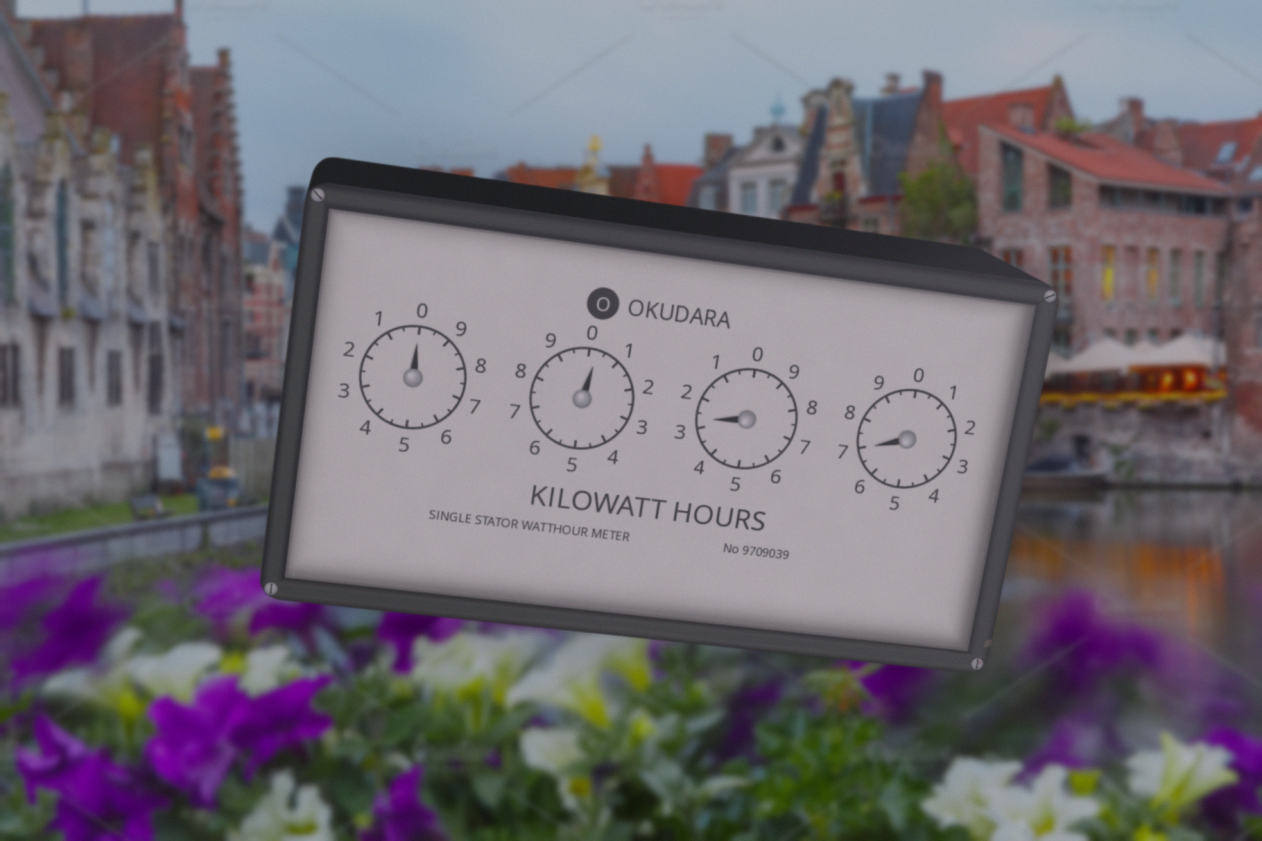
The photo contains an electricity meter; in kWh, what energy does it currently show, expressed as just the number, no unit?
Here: 27
